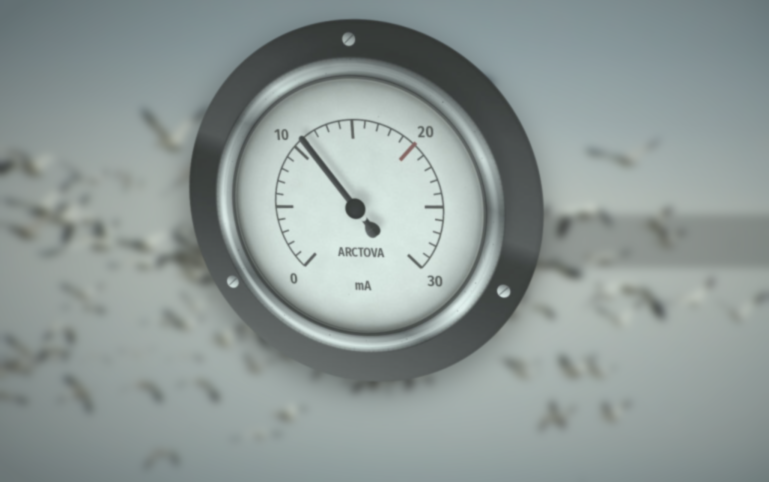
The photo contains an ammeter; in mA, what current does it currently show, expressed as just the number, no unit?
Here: 11
